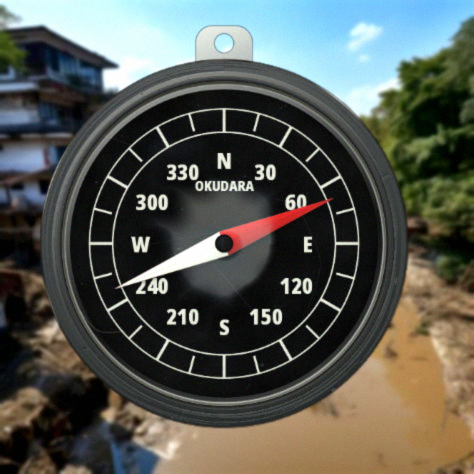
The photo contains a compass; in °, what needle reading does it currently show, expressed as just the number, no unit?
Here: 67.5
